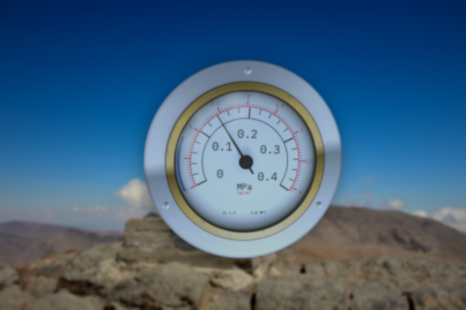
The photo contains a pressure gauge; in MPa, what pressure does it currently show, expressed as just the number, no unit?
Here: 0.14
